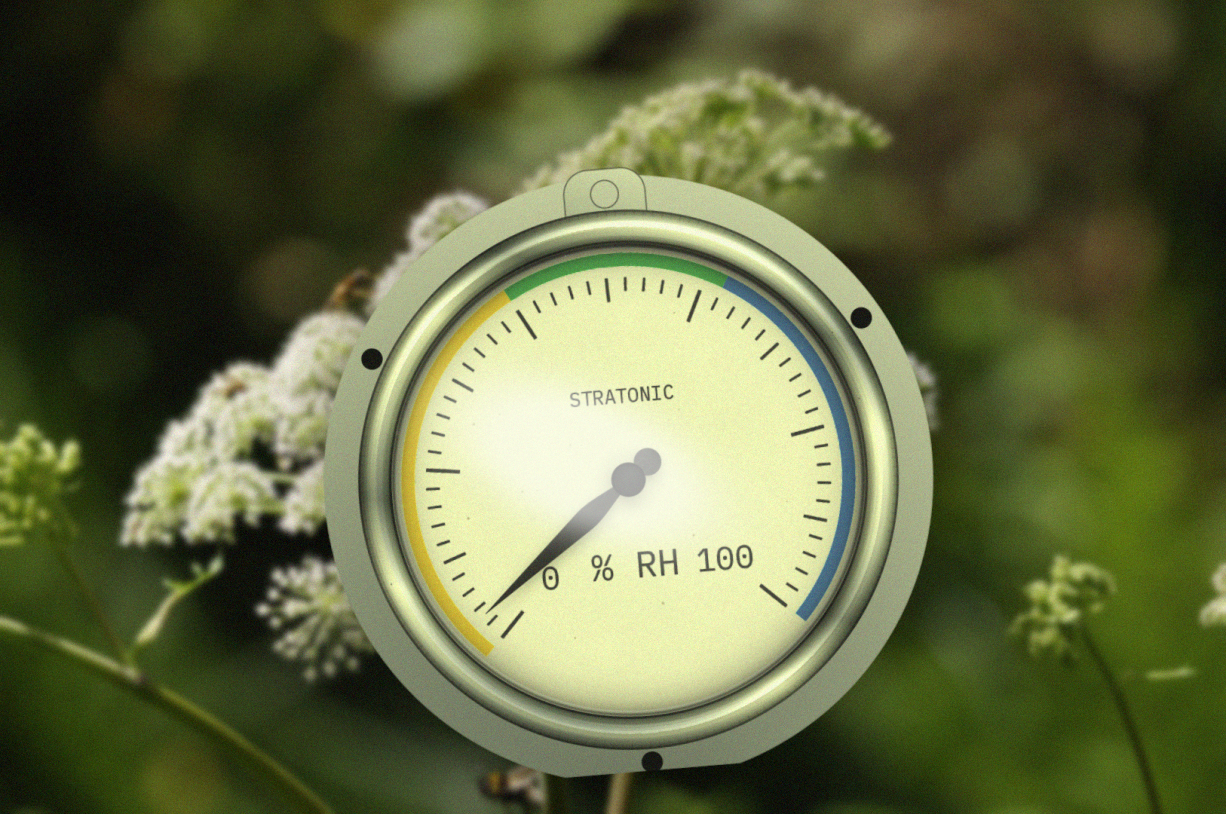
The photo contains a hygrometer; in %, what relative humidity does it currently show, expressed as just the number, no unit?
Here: 3
